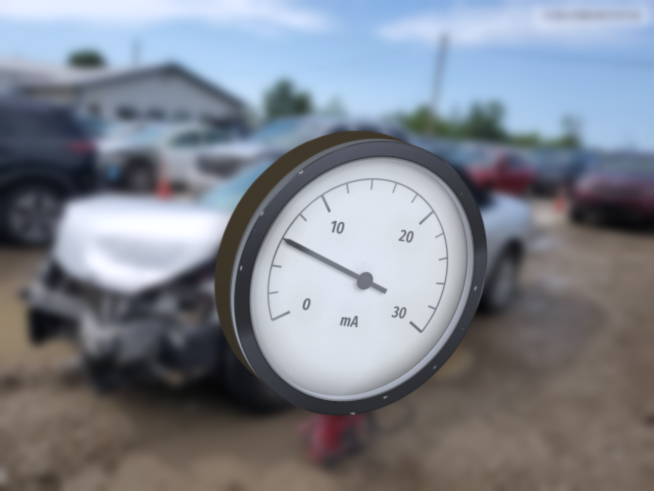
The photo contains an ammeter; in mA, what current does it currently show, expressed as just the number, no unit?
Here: 6
